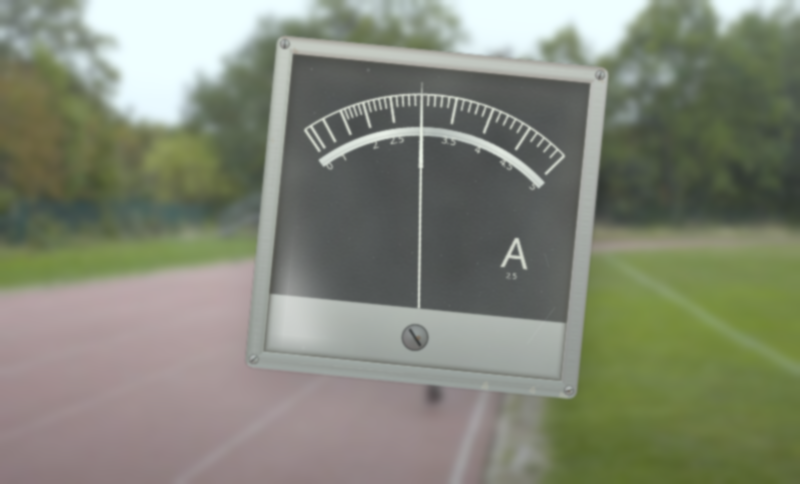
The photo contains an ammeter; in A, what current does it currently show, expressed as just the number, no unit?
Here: 3
